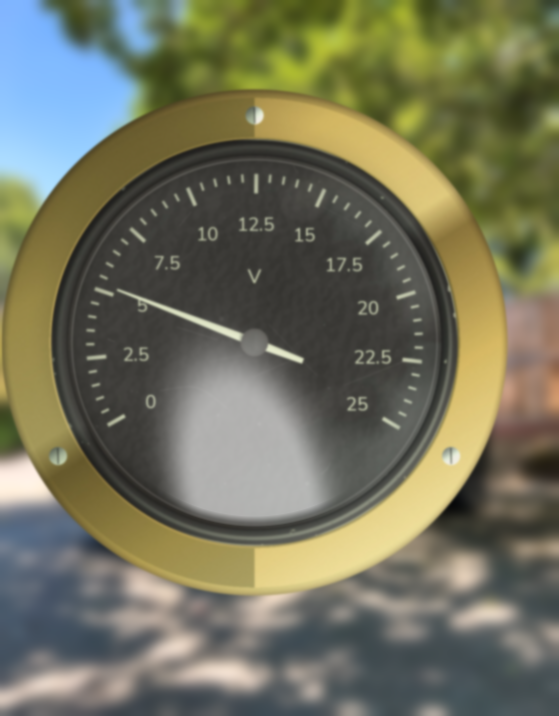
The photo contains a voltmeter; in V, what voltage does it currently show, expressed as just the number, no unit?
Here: 5.25
